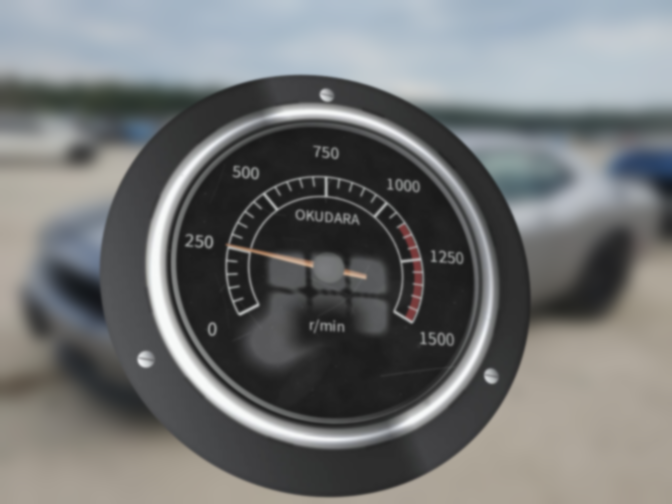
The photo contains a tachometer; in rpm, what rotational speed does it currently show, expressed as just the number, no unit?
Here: 250
